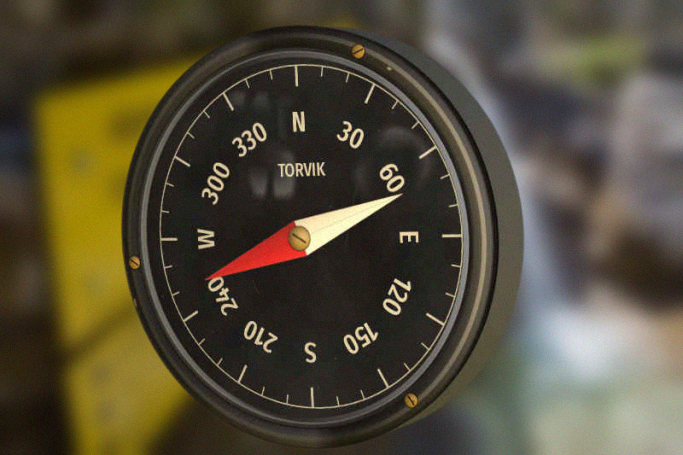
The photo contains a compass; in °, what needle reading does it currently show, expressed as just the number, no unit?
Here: 250
